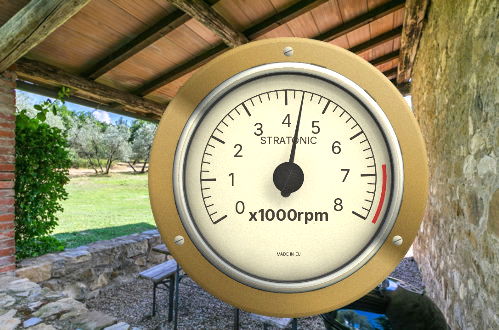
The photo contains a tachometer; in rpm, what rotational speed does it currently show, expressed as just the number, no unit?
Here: 4400
